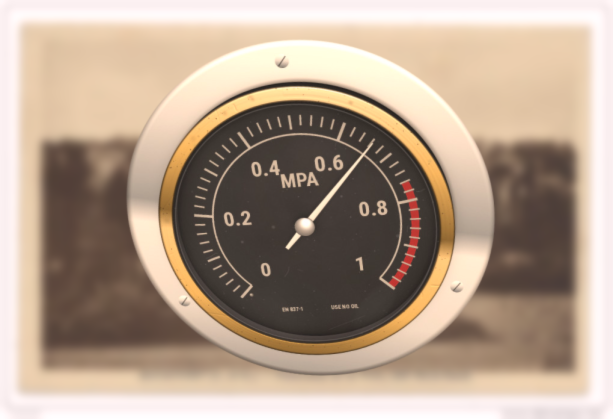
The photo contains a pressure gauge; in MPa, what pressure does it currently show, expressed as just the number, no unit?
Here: 0.66
